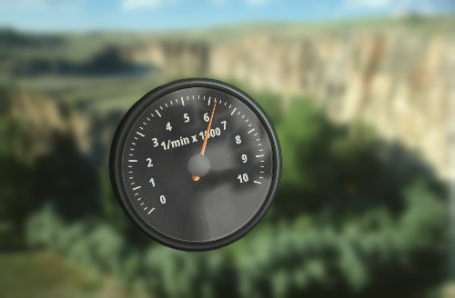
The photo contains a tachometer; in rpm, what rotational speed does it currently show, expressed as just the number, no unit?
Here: 6200
